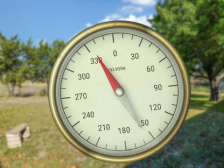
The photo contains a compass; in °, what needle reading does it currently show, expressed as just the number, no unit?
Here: 335
